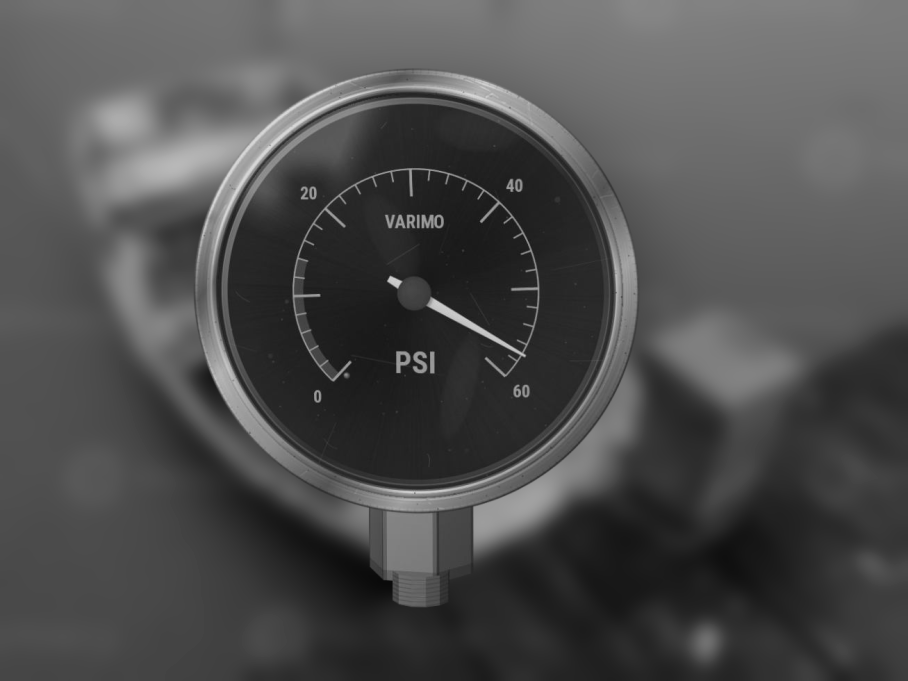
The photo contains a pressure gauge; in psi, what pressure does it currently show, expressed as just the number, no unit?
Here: 57
